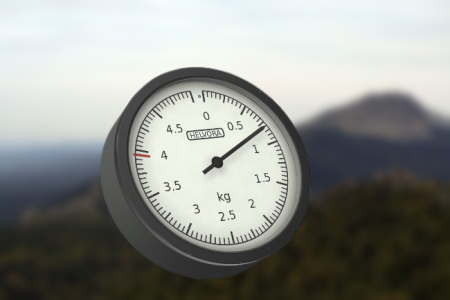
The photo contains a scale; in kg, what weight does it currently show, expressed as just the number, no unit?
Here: 0.8
